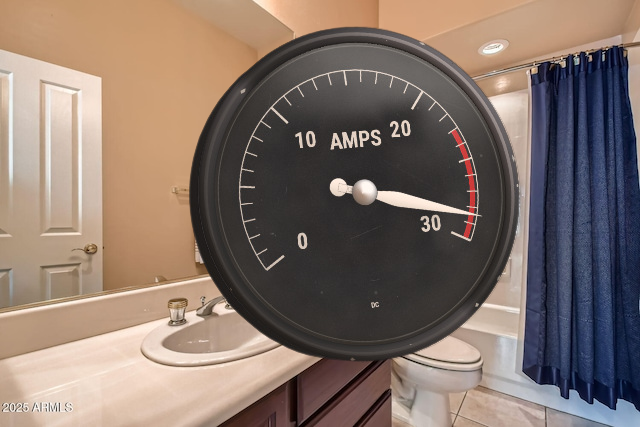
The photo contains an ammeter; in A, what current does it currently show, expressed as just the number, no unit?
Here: 28.5
